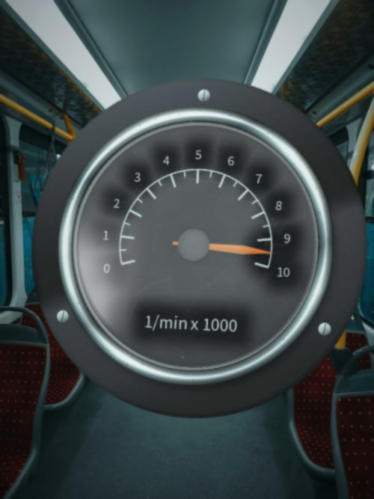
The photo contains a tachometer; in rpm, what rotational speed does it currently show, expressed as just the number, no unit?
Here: 9500
